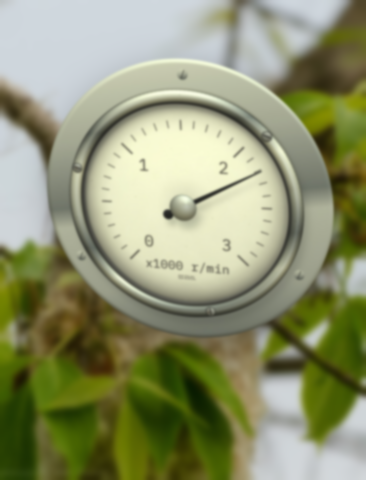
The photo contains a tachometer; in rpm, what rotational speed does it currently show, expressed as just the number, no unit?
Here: 2200
